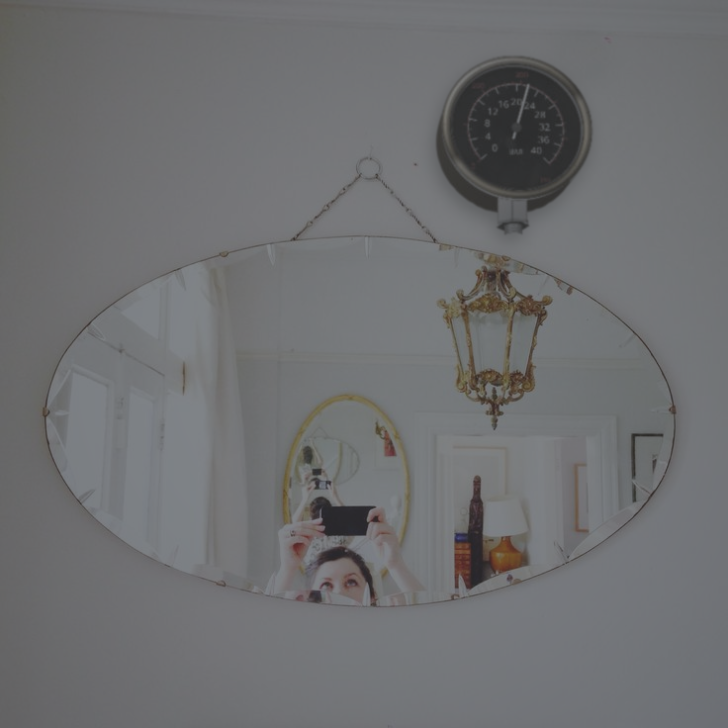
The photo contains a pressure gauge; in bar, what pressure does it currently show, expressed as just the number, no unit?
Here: 22
